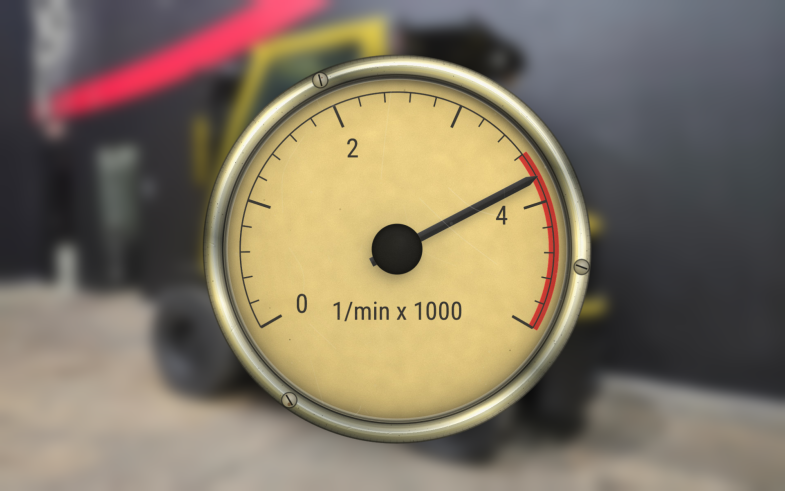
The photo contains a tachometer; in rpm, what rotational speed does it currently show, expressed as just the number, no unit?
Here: 3800
